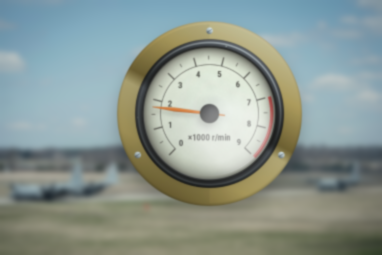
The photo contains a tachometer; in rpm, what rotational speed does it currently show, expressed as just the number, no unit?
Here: 1750
